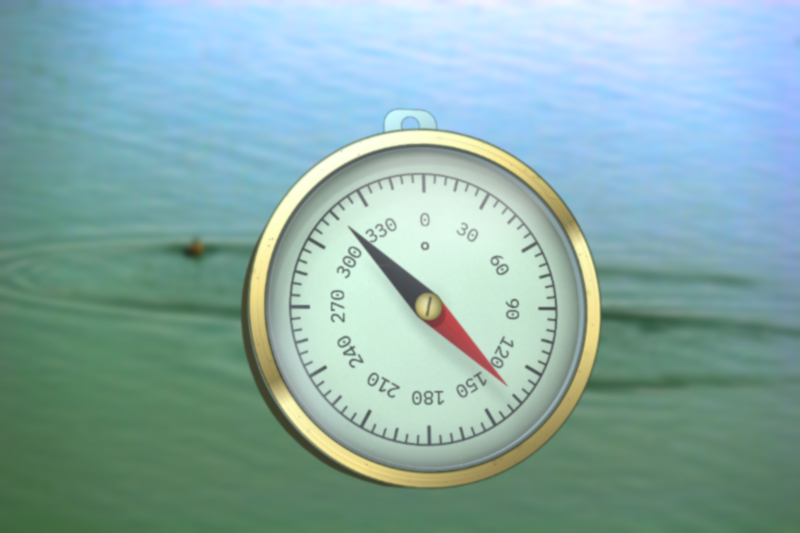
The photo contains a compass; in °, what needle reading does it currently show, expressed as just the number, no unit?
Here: 135
